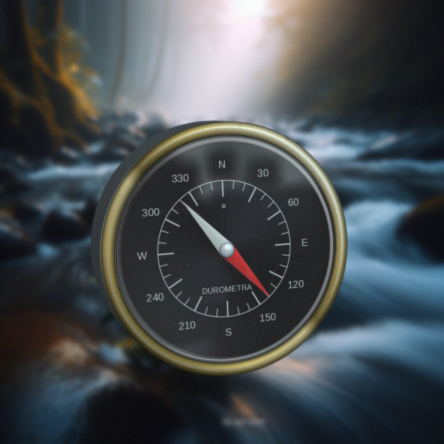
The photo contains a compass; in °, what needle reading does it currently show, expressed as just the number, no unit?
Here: 140
